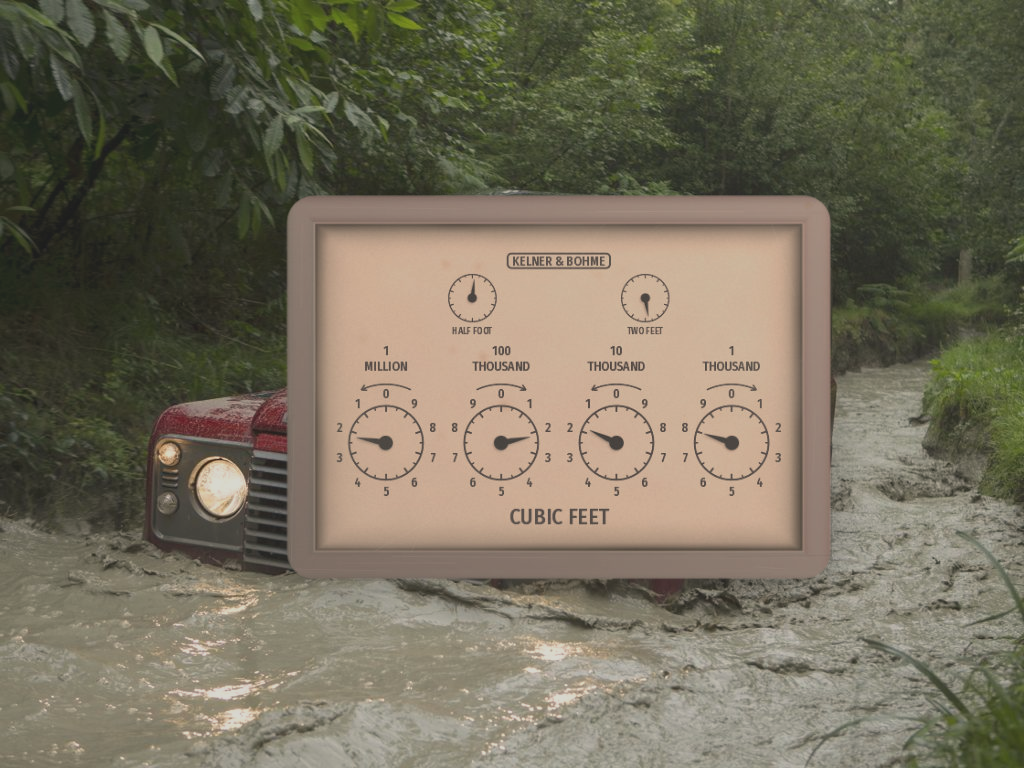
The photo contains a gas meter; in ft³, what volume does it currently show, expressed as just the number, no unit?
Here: 221800
